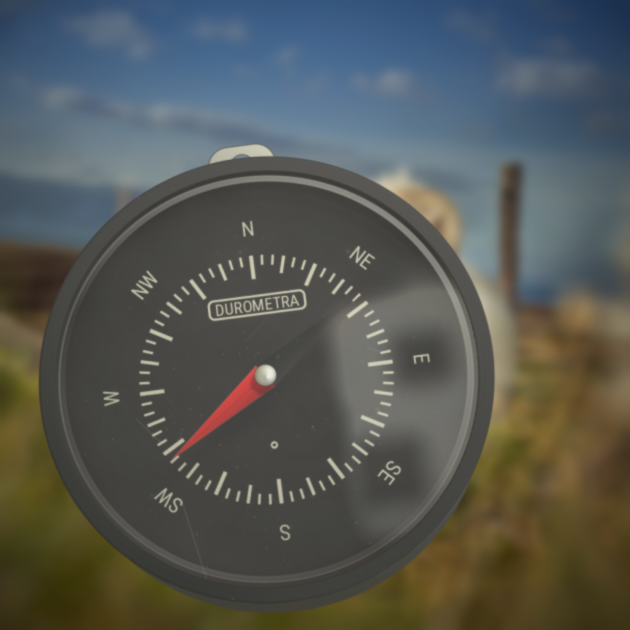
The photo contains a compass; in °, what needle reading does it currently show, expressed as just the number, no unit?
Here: 235
